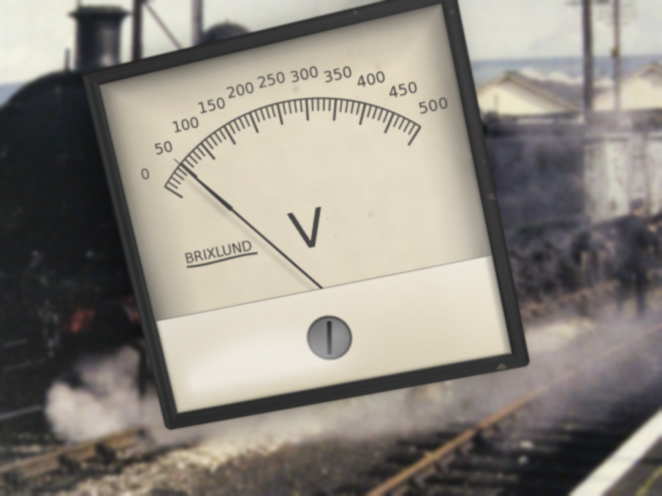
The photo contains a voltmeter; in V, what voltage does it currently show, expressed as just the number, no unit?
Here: 50
